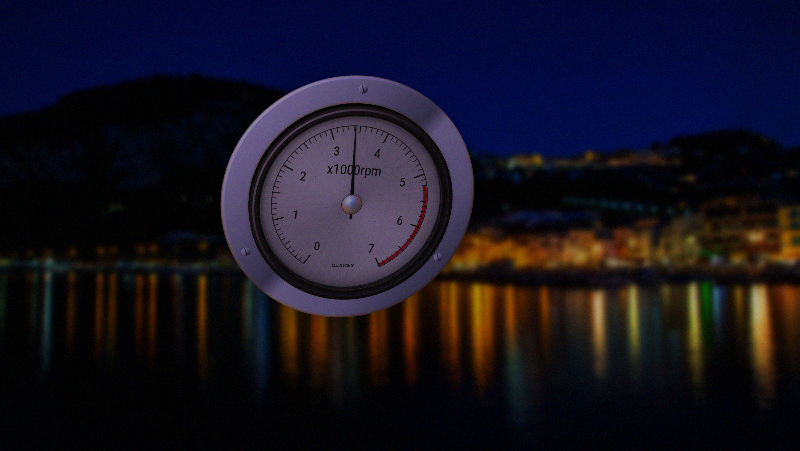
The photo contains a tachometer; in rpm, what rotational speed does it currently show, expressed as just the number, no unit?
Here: 3400
